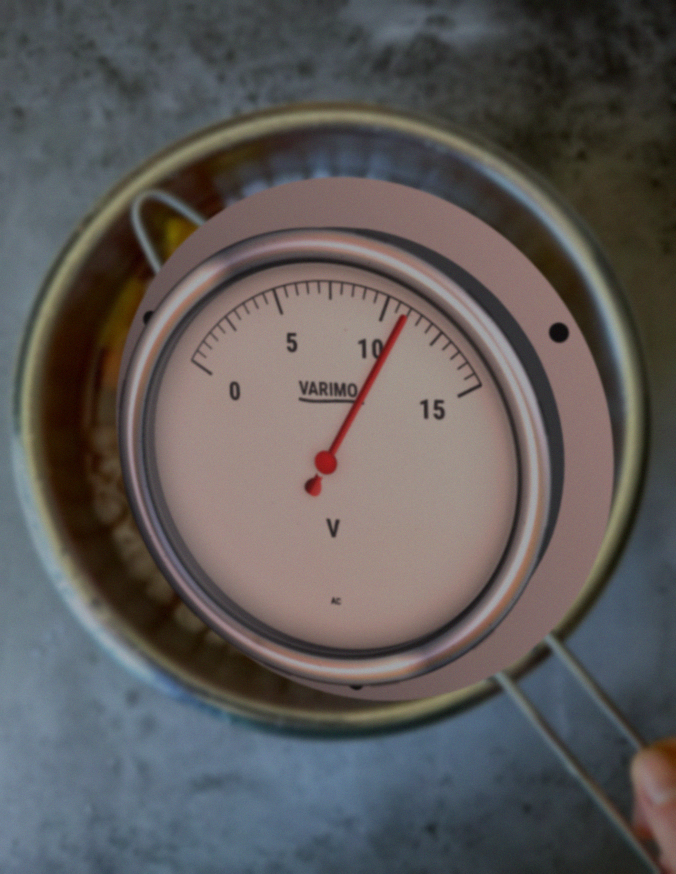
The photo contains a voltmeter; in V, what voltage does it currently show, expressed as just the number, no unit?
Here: 11
